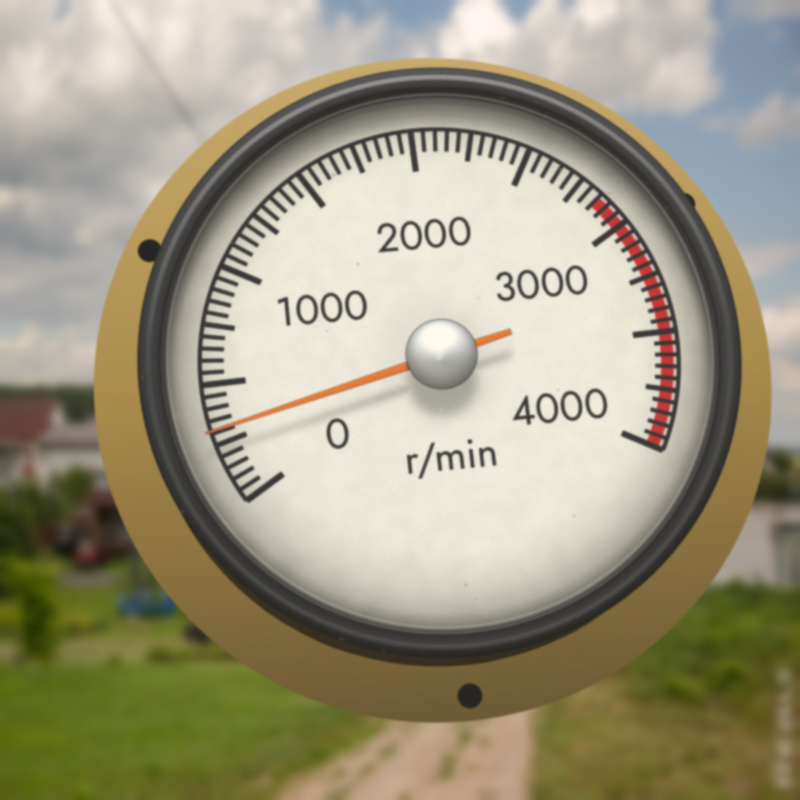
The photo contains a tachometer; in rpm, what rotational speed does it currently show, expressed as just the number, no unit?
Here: 300
